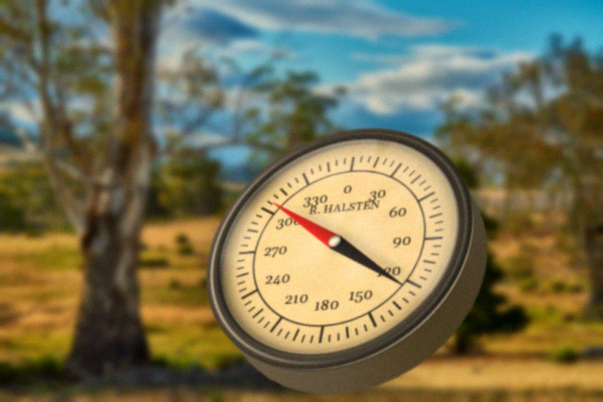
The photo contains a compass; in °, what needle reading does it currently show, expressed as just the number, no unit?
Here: 305
